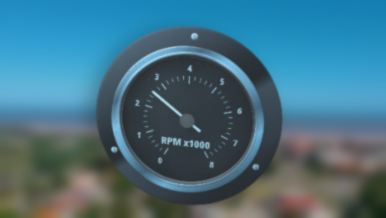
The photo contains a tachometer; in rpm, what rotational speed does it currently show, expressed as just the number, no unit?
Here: 2600
